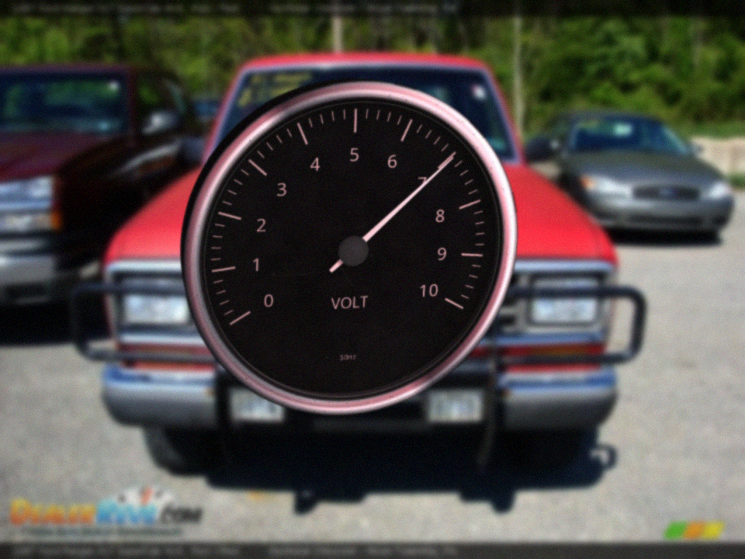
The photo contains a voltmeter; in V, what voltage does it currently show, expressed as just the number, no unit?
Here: 7
